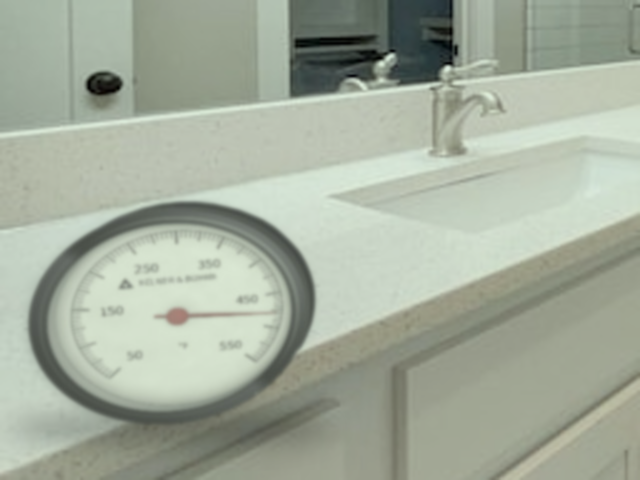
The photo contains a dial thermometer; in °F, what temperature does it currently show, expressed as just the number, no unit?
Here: 475
